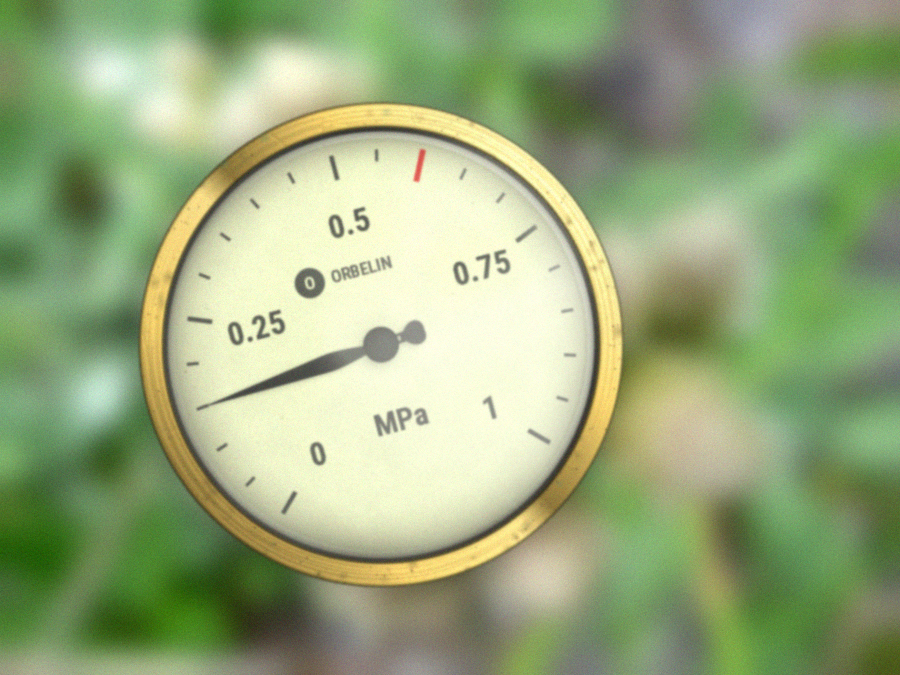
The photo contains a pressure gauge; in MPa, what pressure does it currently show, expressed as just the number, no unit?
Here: 0.15
